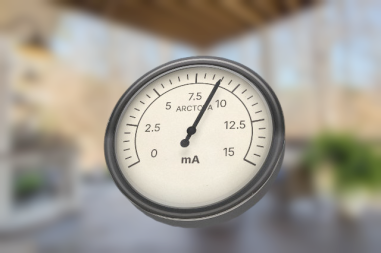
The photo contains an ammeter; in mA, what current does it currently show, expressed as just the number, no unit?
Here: 9
